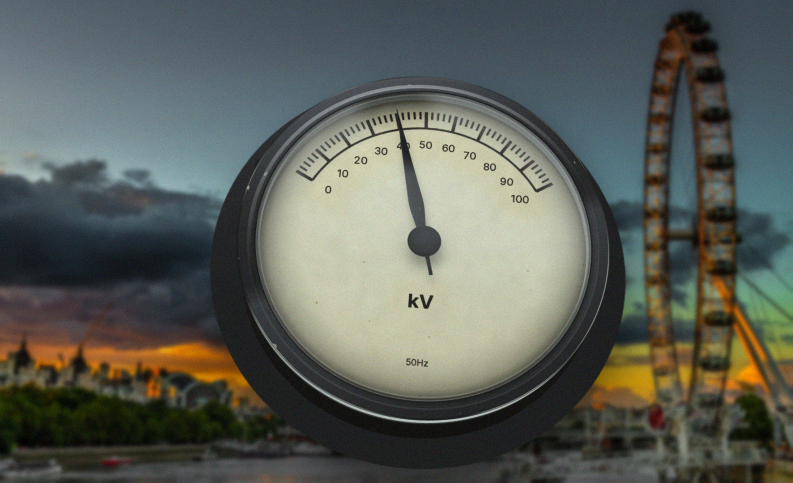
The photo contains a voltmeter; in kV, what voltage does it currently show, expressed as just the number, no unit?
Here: 40
